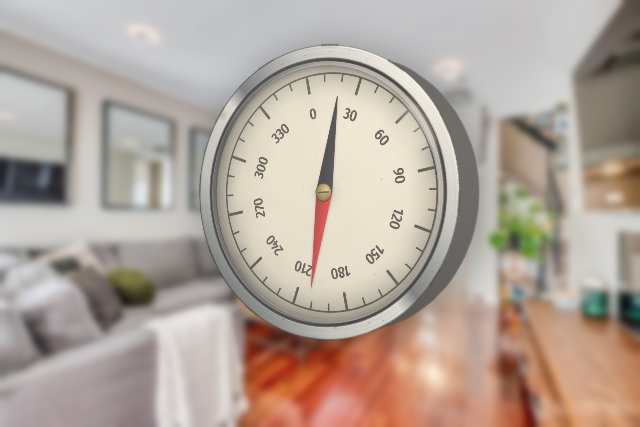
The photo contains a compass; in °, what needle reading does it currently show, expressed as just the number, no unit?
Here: 200
